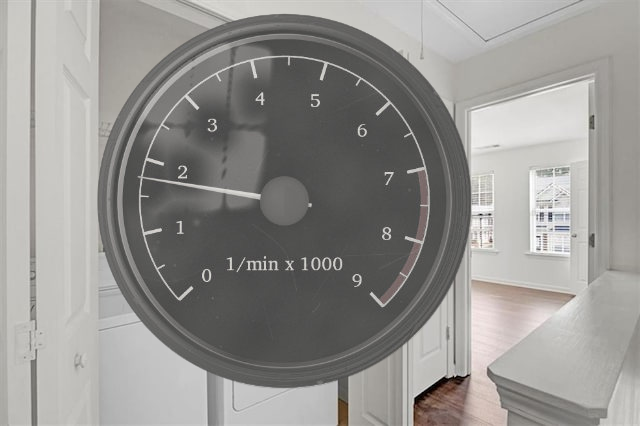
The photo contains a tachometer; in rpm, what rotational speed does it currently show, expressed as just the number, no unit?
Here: 1750
